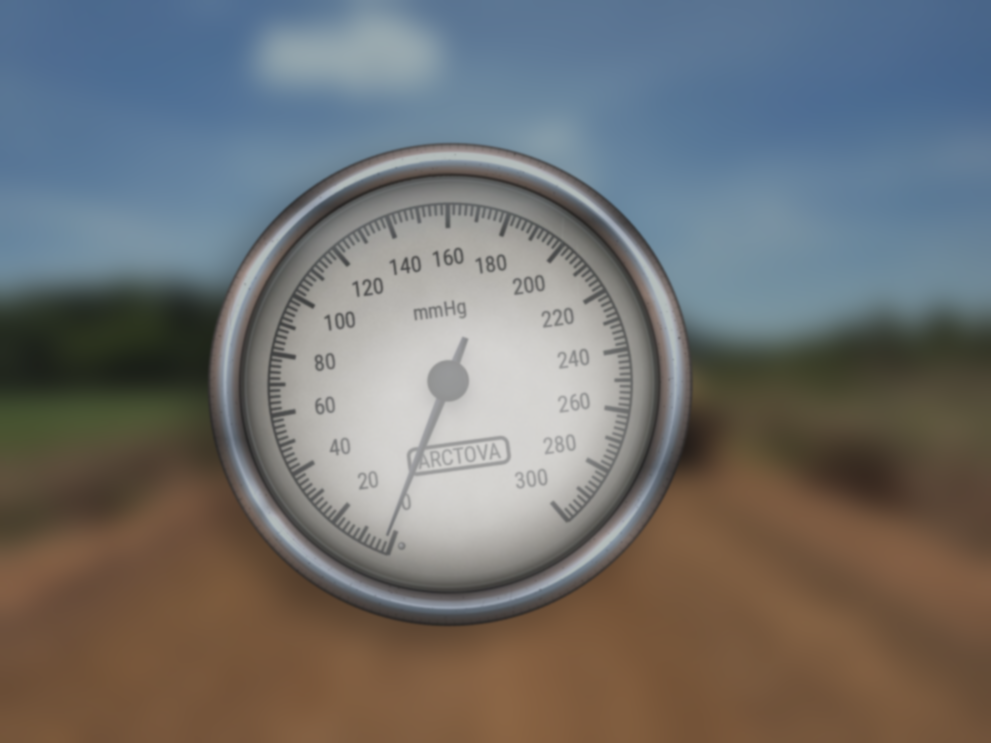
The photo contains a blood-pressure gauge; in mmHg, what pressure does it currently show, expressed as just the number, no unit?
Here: 2
